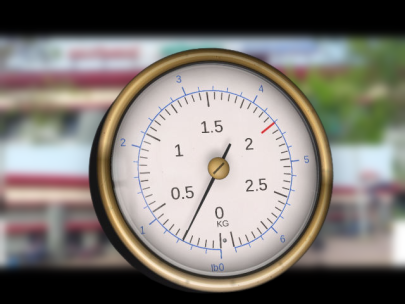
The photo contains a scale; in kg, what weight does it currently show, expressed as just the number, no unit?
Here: 0.25
